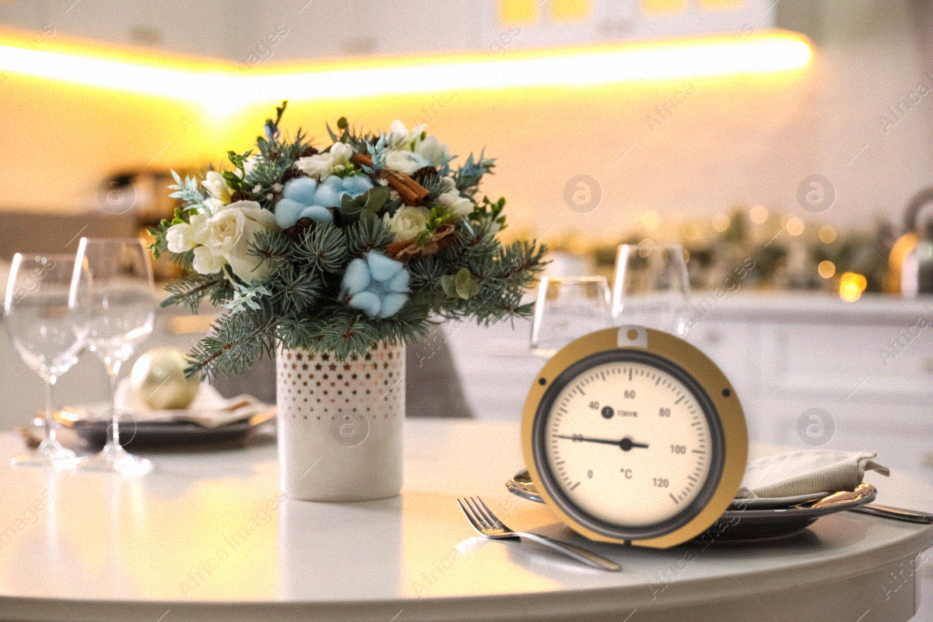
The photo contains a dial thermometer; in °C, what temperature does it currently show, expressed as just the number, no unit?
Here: 20
